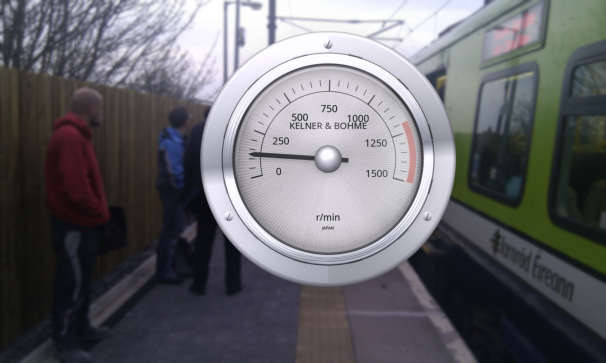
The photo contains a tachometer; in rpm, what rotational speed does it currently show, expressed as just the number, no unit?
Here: 125
